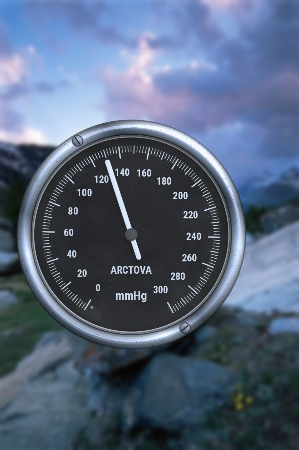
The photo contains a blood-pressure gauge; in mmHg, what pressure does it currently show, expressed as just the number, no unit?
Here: 130
